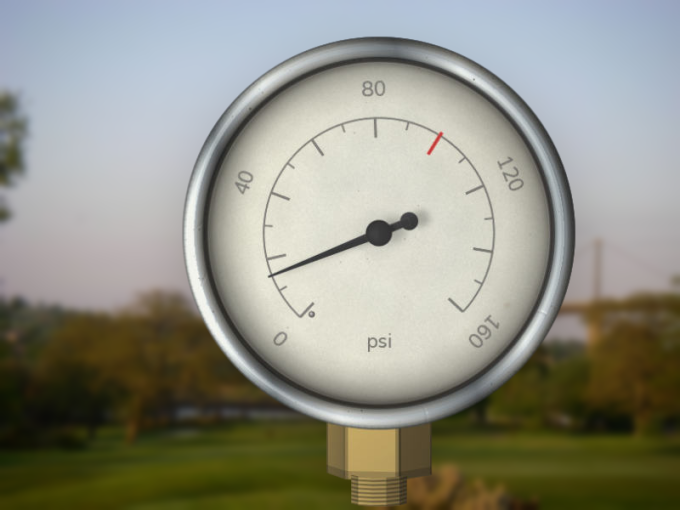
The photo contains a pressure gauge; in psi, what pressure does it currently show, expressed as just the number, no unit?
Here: 15
